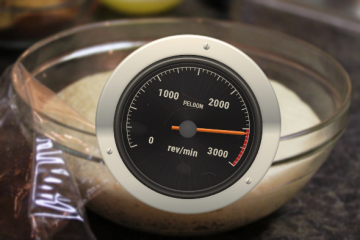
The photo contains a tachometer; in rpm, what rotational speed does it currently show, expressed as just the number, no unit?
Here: 2550
